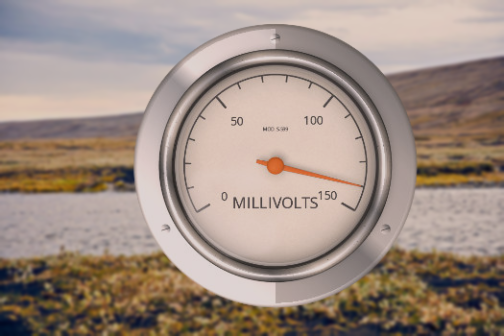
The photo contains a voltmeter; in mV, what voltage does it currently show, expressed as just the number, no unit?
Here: 140
